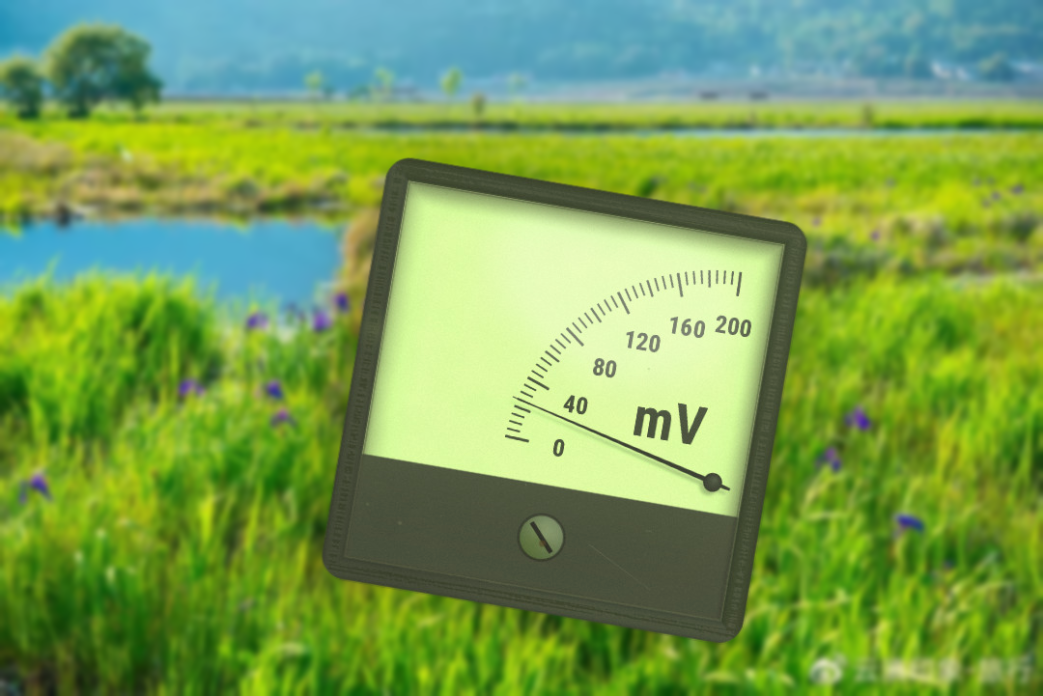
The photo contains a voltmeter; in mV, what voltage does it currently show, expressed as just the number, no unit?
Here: 25
